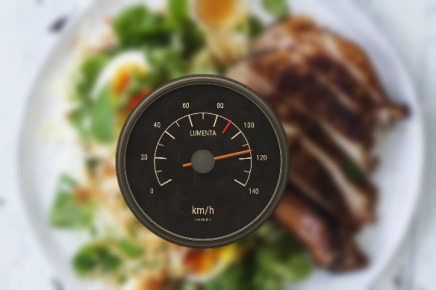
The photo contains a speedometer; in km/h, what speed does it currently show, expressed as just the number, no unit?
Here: 115
